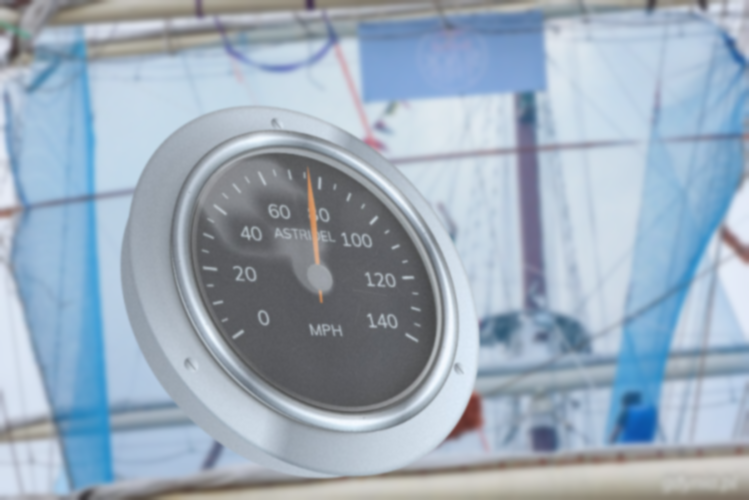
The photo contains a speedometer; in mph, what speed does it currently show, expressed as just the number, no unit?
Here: 75
